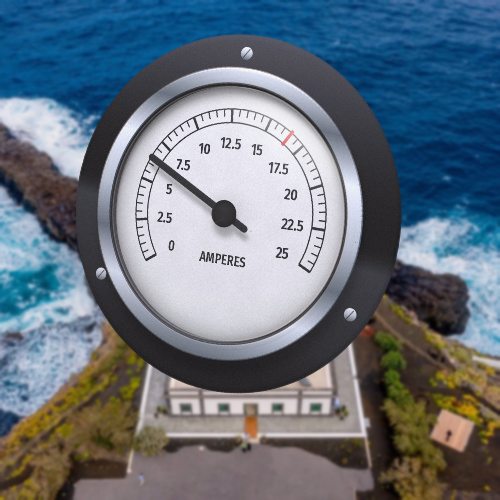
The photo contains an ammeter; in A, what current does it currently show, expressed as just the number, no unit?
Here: 6.5
